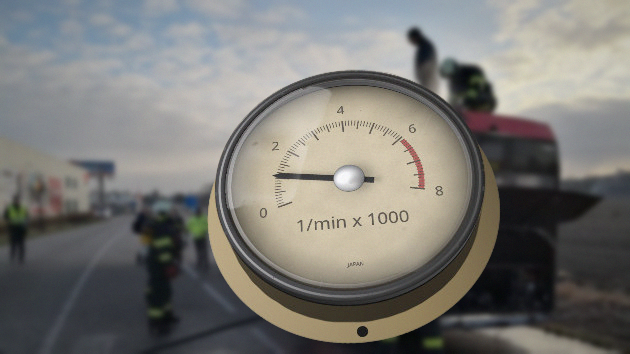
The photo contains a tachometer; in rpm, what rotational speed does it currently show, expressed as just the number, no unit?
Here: 1000
